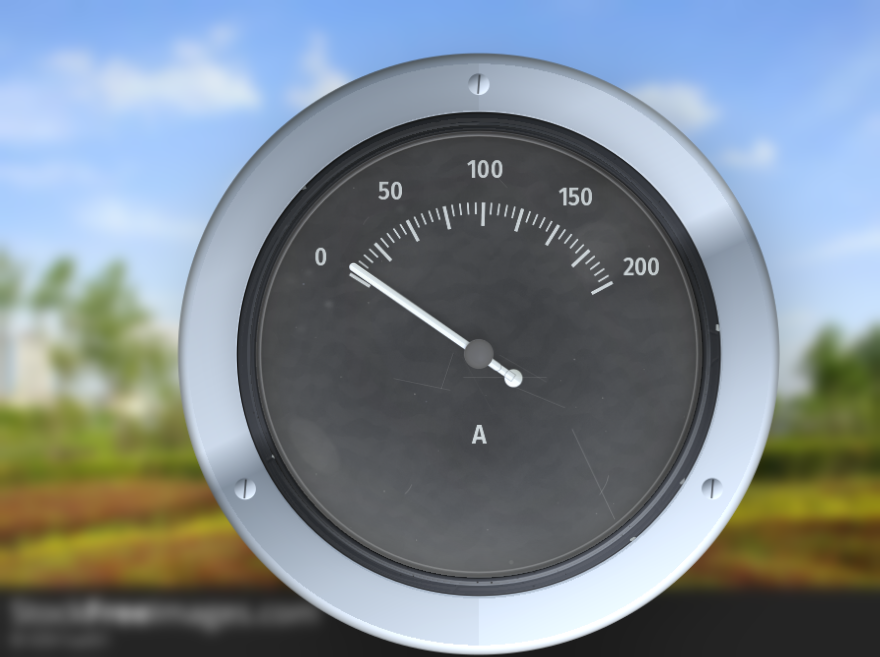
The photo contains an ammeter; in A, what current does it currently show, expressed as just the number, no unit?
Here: 5
